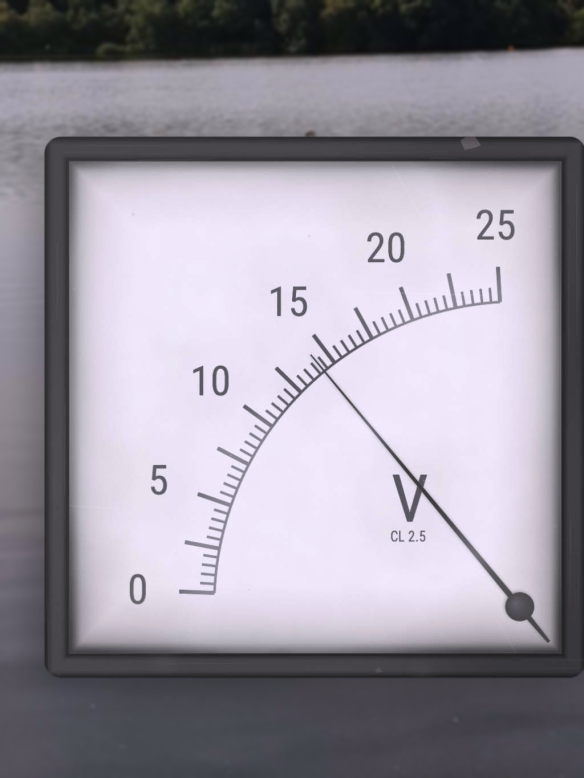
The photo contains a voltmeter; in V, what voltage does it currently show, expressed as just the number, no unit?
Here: 14.25
